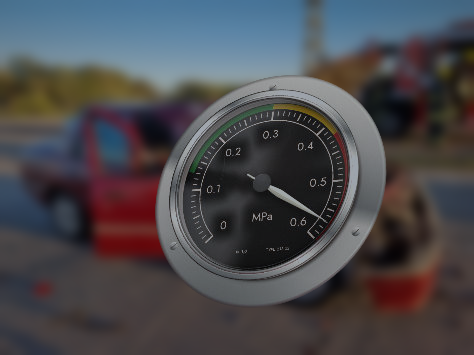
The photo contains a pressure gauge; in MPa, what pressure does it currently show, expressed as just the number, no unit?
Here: 0.57
